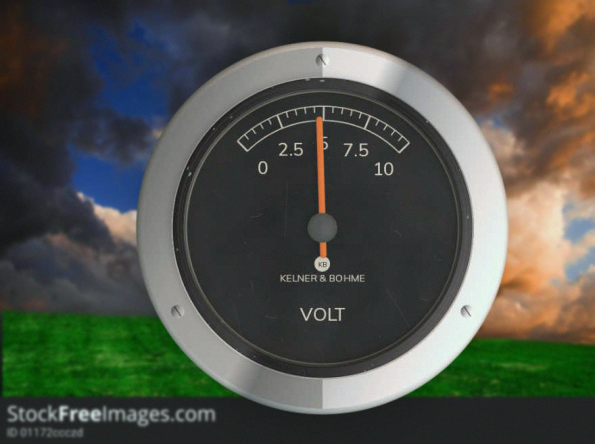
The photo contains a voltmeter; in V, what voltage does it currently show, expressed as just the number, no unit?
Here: 4.75
